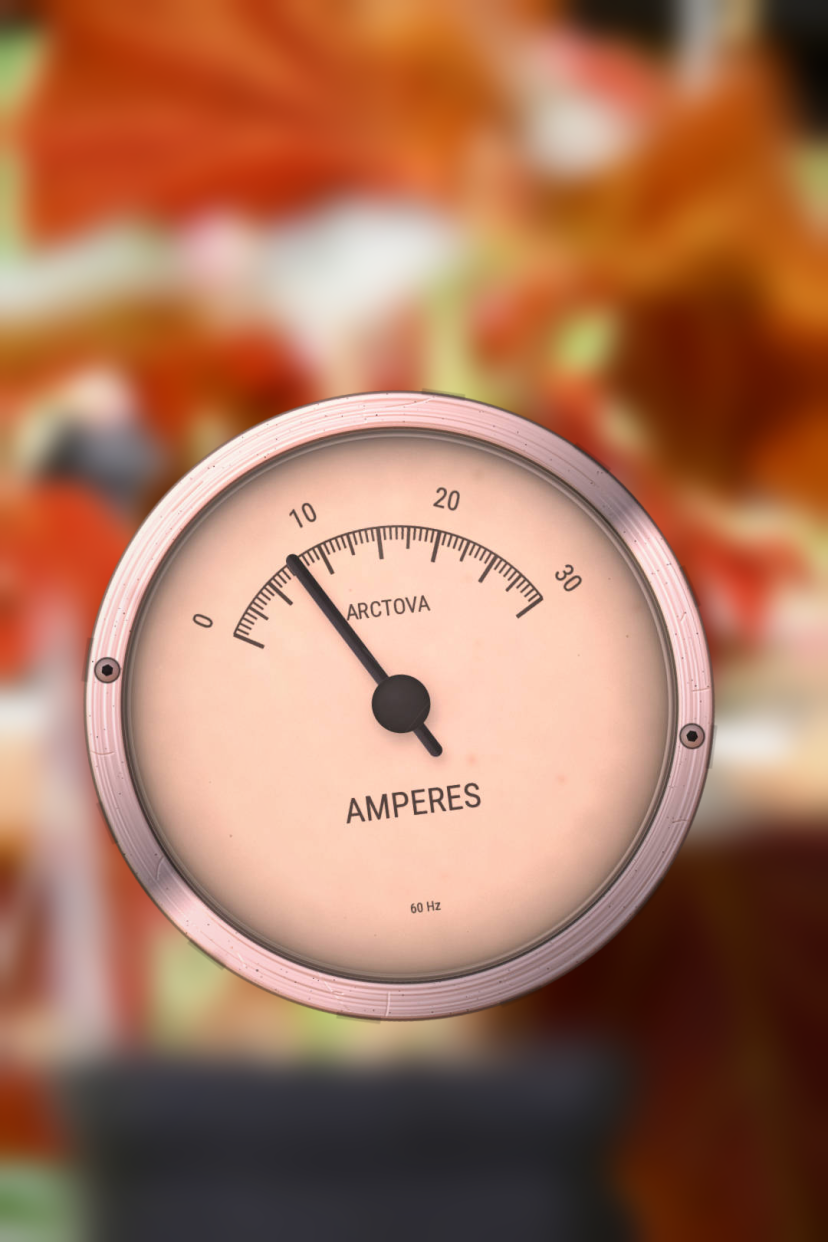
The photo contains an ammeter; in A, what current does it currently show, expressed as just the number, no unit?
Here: 7.5
